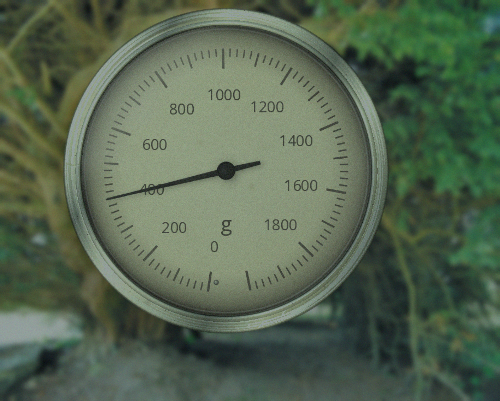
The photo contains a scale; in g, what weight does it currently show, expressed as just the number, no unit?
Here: 400
